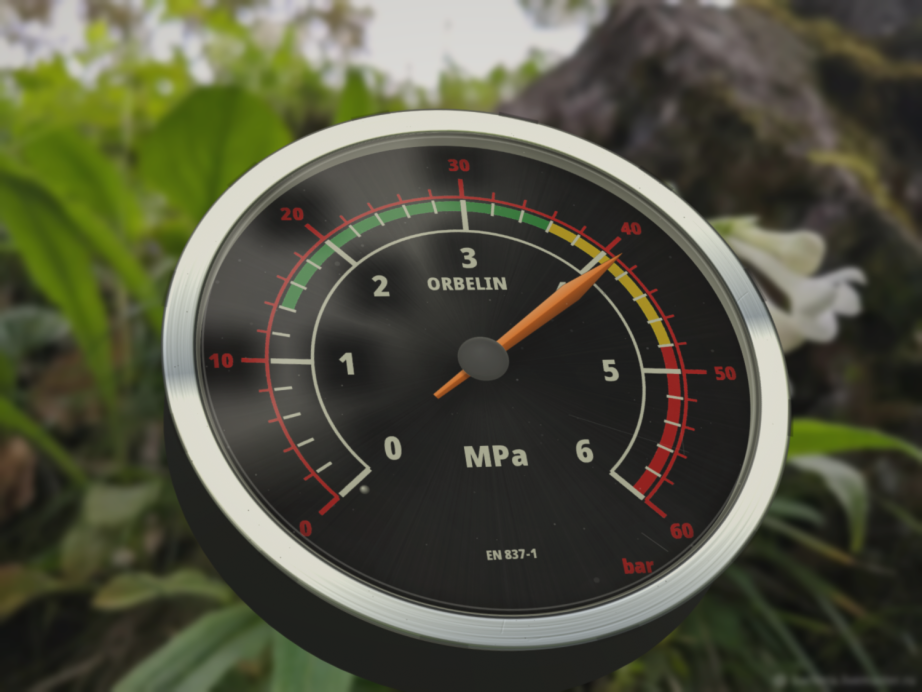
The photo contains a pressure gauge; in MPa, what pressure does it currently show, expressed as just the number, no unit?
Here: 4.1
